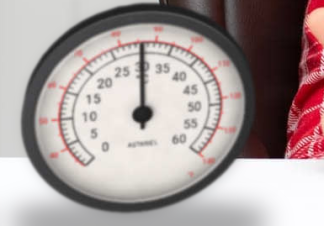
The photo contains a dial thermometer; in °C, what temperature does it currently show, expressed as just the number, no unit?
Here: 30
